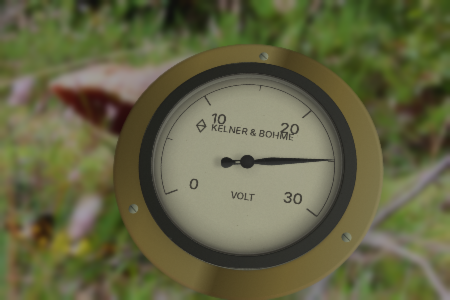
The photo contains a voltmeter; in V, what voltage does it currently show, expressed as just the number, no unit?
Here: 25
